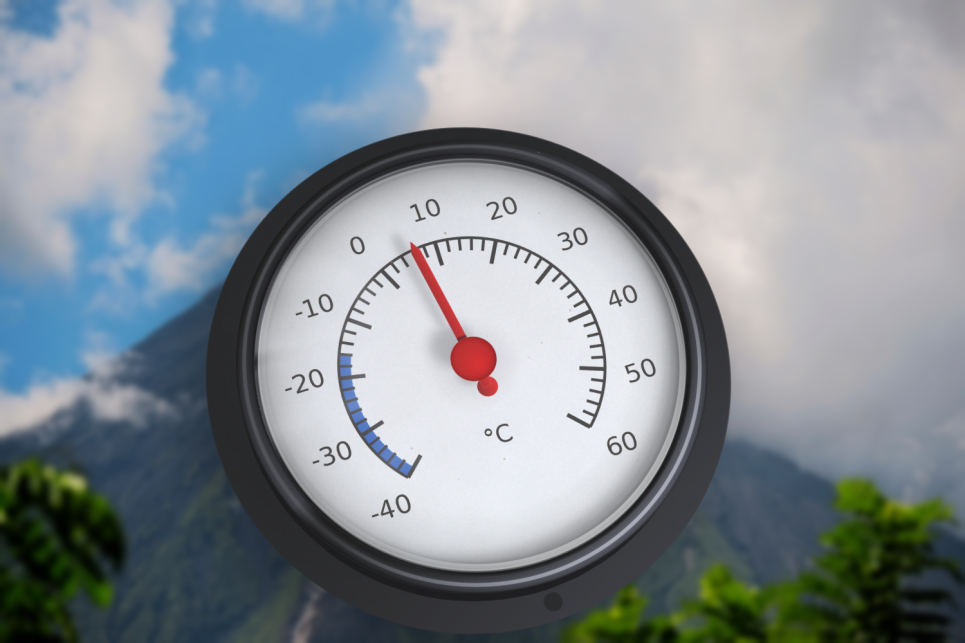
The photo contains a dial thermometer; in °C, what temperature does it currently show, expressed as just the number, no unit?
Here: 6
